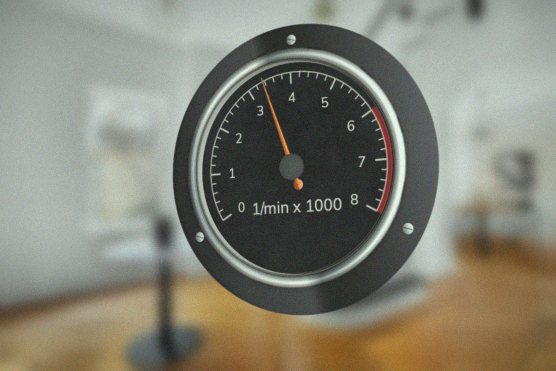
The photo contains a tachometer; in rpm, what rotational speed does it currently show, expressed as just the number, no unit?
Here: 3400
